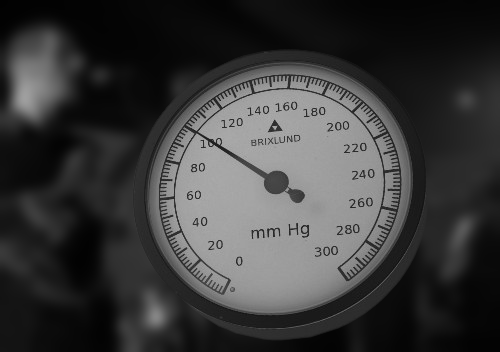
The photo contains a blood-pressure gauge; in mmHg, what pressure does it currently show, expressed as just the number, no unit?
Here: 100
